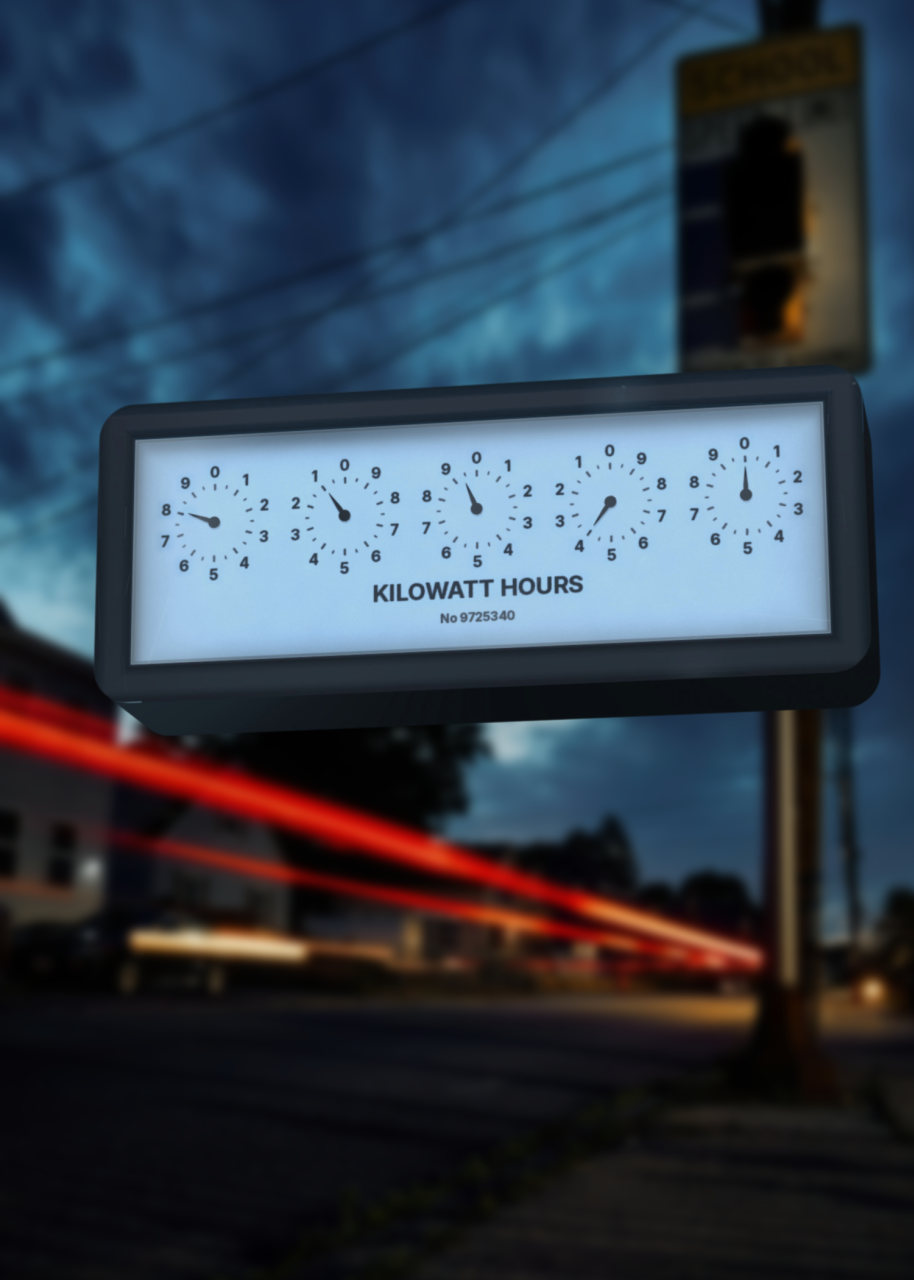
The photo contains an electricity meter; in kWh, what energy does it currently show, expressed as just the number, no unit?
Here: 80940
